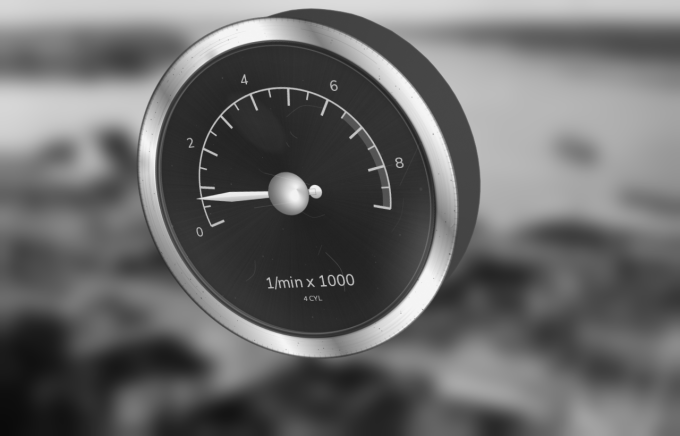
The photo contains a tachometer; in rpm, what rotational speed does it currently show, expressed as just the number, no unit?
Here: 750
